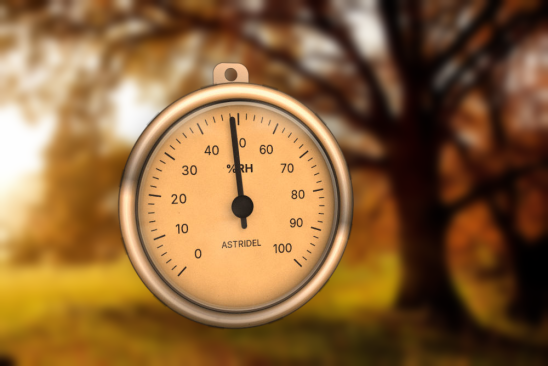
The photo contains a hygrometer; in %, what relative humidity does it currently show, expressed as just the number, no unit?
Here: 48
